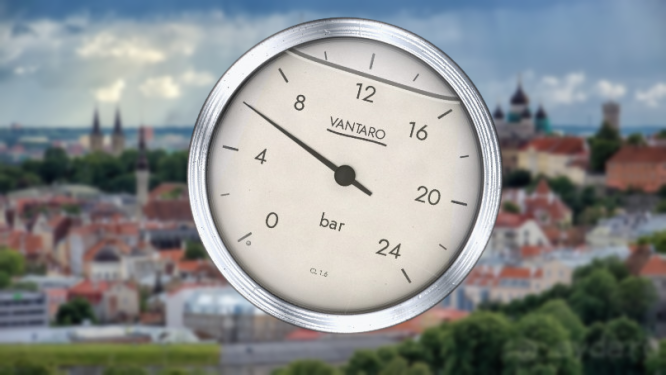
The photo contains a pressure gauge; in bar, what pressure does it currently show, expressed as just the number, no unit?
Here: 6
